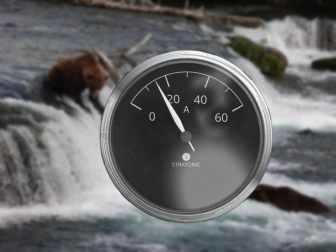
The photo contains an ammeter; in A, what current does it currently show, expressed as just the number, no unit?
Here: 15
